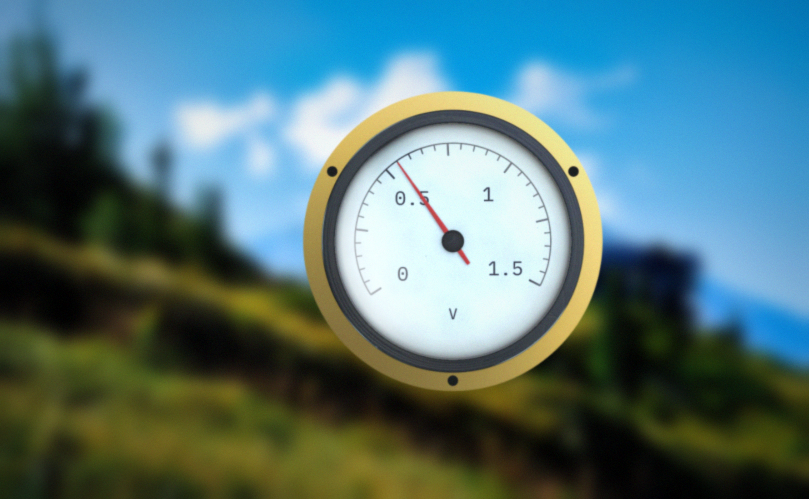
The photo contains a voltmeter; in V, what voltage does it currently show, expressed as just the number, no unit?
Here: 0.55
